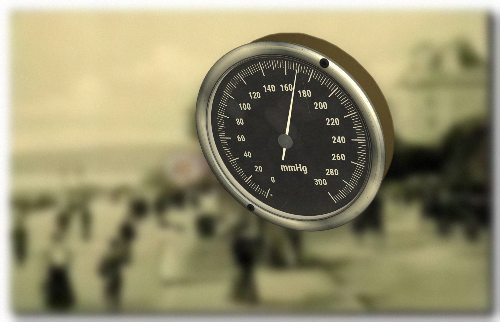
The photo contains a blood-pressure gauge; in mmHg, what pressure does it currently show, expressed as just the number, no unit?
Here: 170
